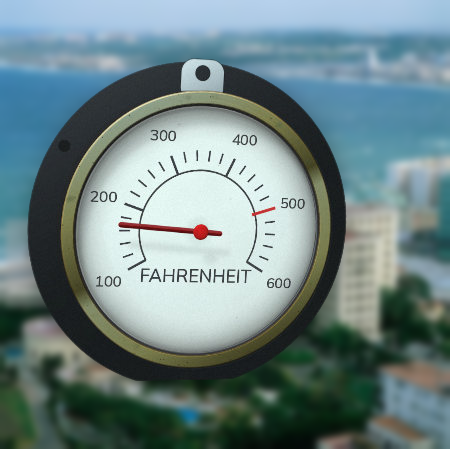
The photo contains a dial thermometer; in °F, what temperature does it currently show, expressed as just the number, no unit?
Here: 170
